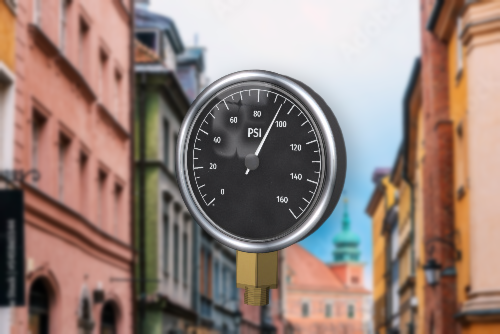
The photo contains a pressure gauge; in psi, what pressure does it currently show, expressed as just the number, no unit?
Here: 95
